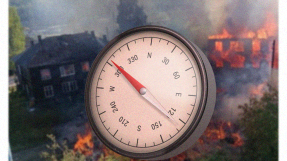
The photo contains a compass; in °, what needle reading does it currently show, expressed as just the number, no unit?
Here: 305
